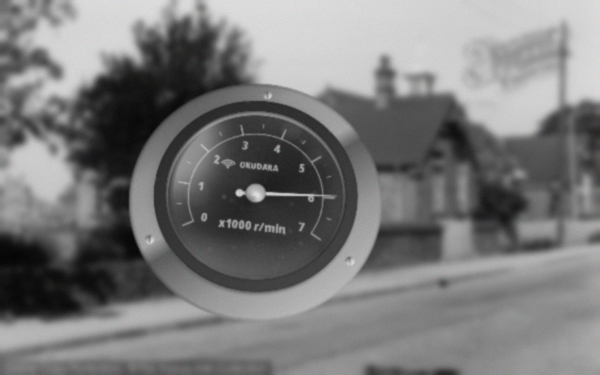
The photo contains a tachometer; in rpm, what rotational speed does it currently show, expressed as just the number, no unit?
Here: 6000
